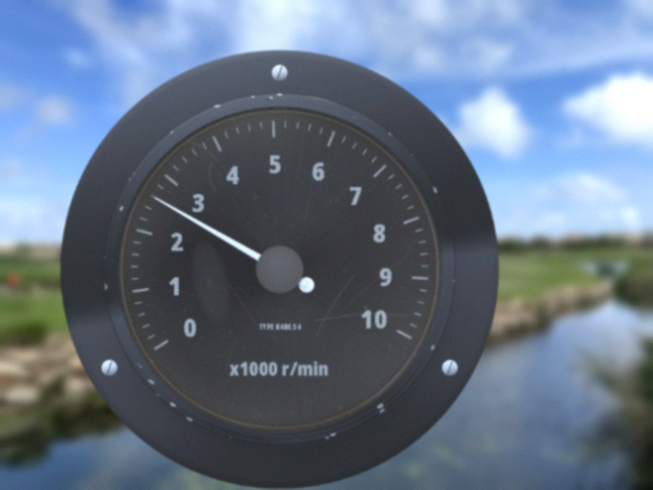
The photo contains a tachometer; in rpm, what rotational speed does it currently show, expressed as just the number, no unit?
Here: 2600
